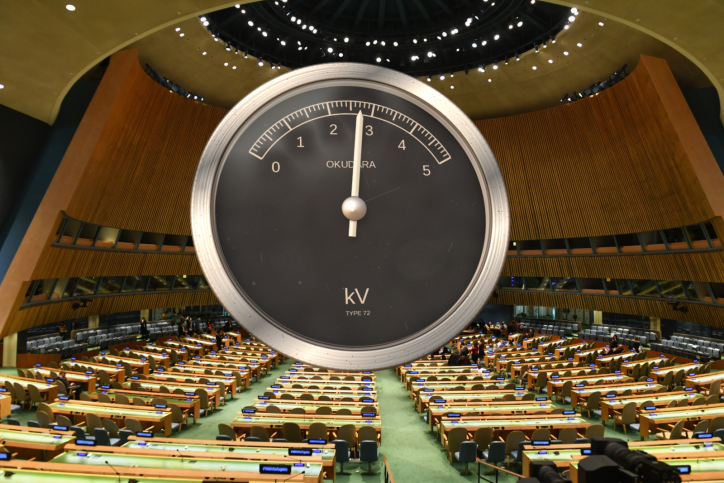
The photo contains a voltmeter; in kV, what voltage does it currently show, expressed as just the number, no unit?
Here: 2.7
